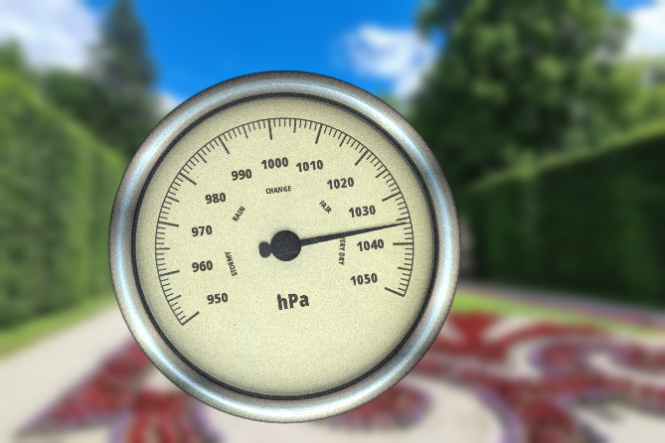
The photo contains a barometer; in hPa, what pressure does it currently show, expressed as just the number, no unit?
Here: 1036
